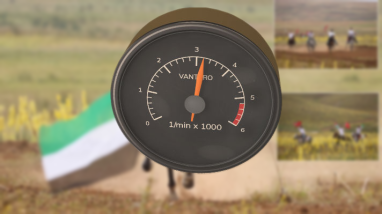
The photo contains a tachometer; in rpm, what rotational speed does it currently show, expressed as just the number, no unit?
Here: 3200
